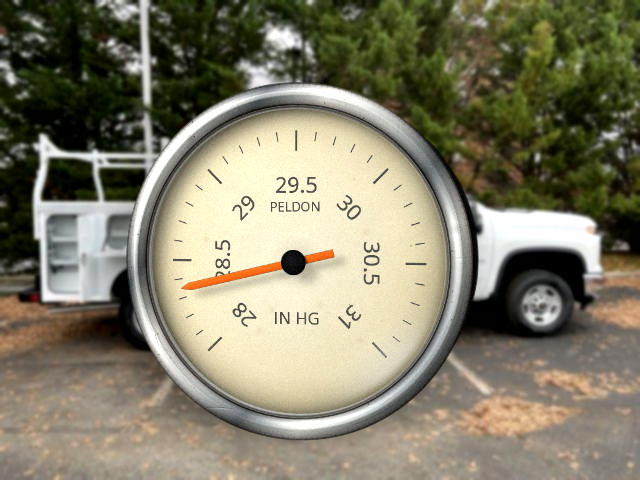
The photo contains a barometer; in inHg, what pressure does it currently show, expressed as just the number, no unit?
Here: 28.35
